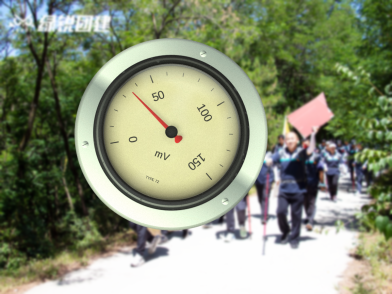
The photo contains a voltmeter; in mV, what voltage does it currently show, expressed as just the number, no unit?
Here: 35
